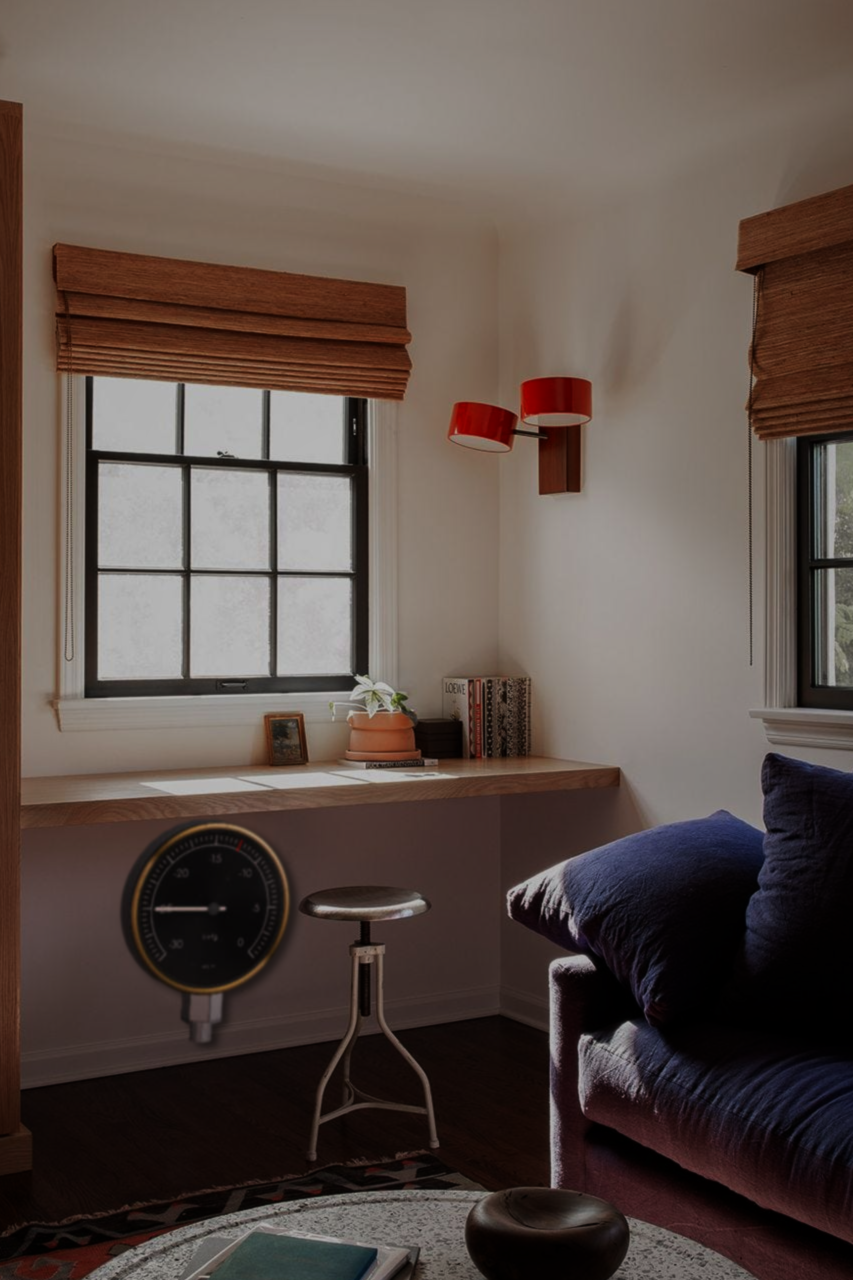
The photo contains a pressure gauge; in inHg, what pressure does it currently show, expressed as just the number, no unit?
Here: -25
